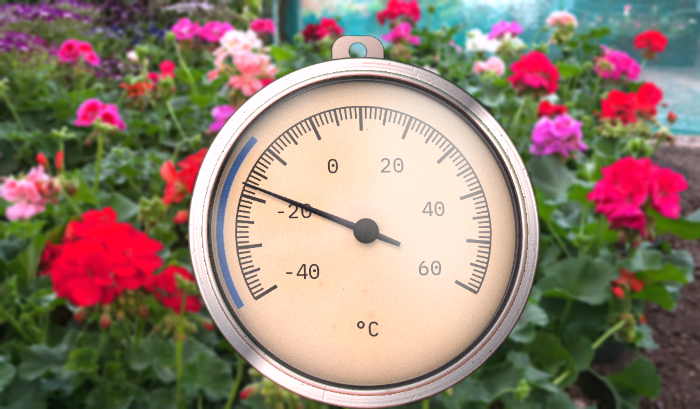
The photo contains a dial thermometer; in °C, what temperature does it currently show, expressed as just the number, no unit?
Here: -18
